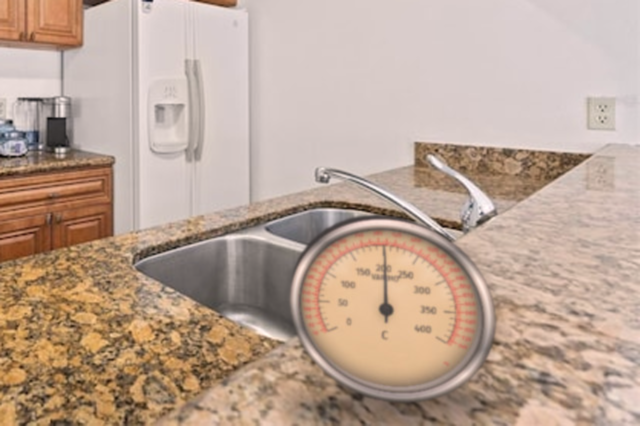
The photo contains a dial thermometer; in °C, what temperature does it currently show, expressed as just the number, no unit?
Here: 200
